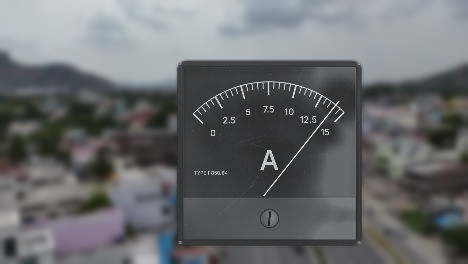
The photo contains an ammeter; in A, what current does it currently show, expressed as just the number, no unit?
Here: 14
